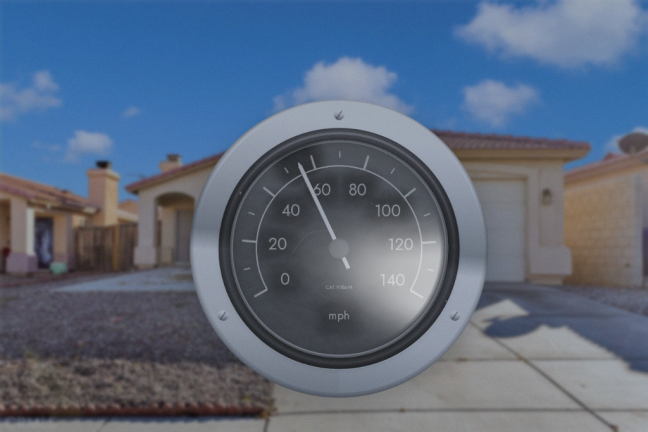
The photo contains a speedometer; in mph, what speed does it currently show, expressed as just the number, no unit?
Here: 55
